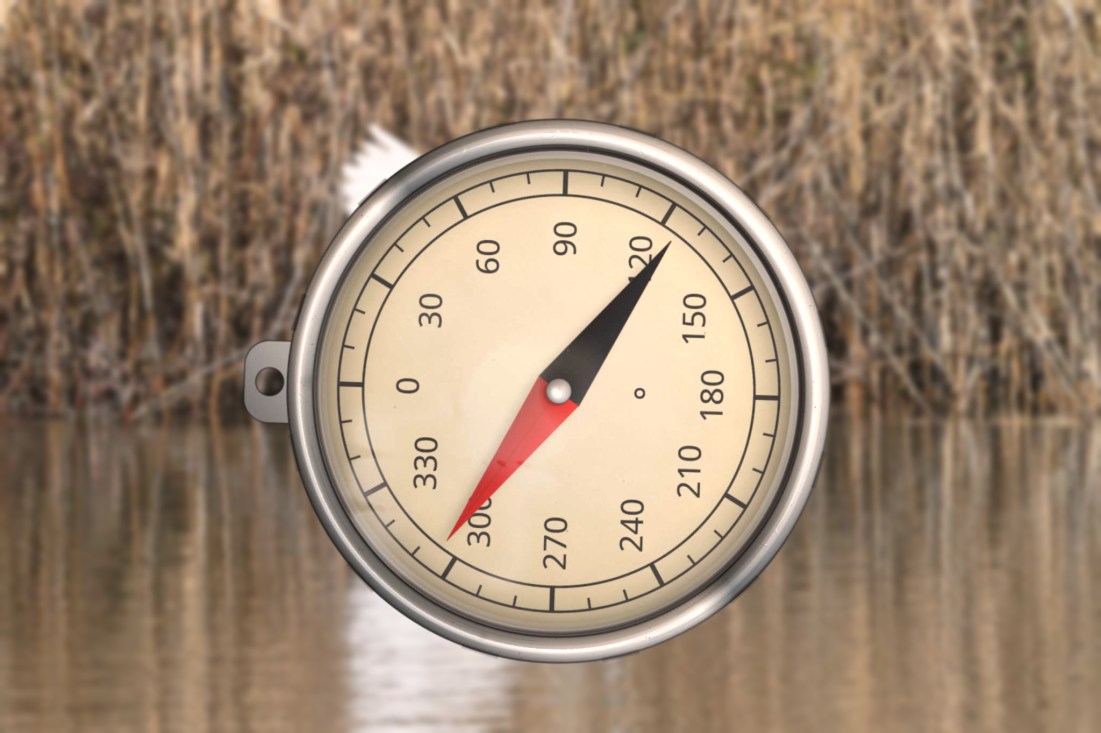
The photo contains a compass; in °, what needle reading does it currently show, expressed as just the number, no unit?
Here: 305
